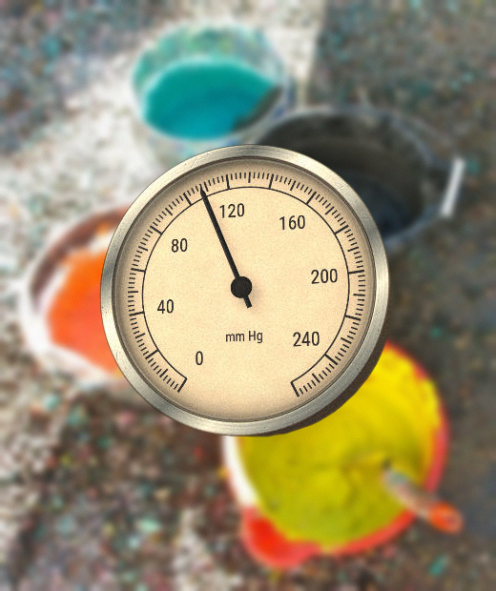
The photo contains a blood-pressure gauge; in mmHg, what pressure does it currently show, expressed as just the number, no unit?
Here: 108
